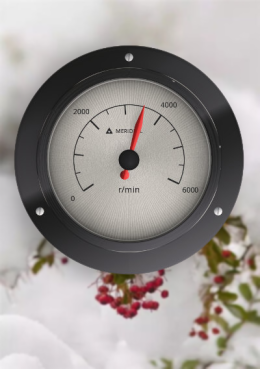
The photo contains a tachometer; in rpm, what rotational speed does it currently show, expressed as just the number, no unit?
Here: 3500
